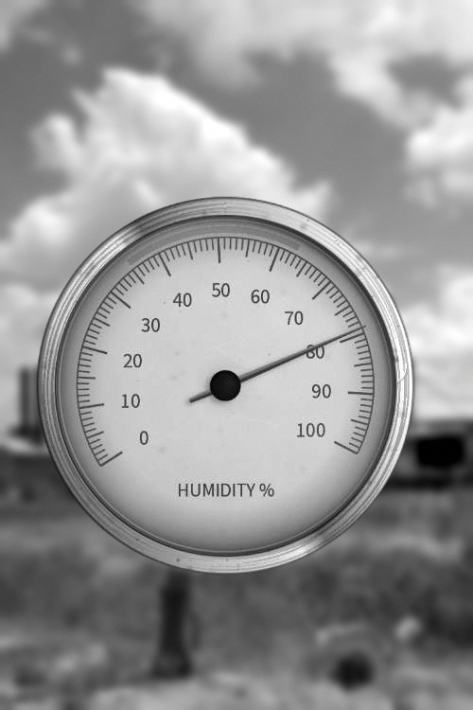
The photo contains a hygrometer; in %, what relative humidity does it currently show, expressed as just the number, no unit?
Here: 79
